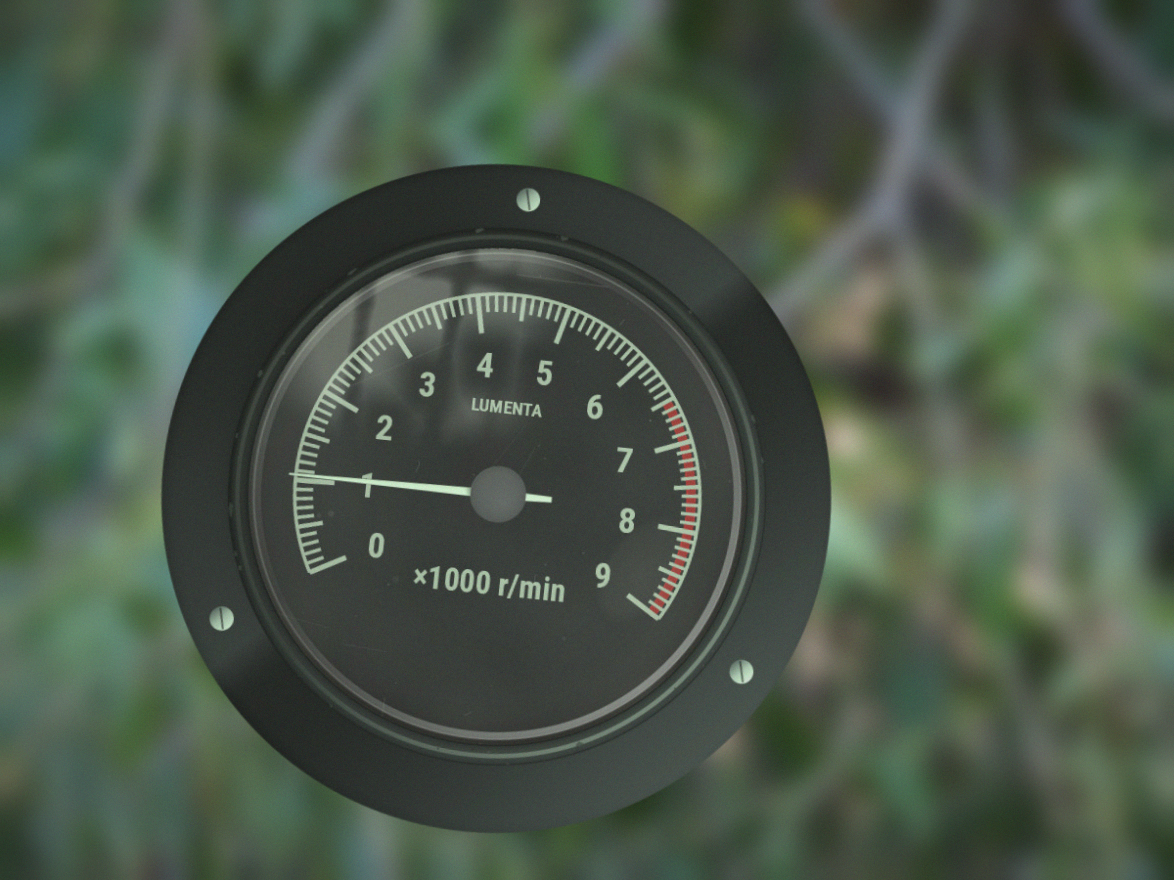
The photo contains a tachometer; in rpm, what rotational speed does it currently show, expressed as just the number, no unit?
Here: 1050
